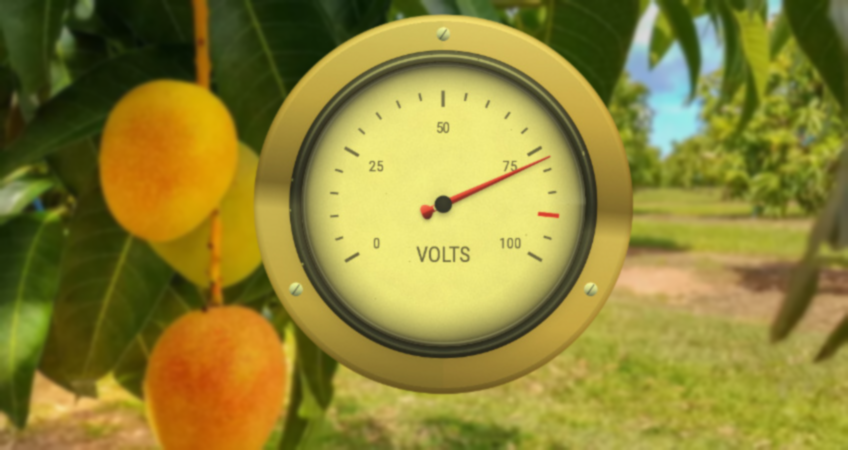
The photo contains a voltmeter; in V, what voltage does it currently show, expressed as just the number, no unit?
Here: 77.5
